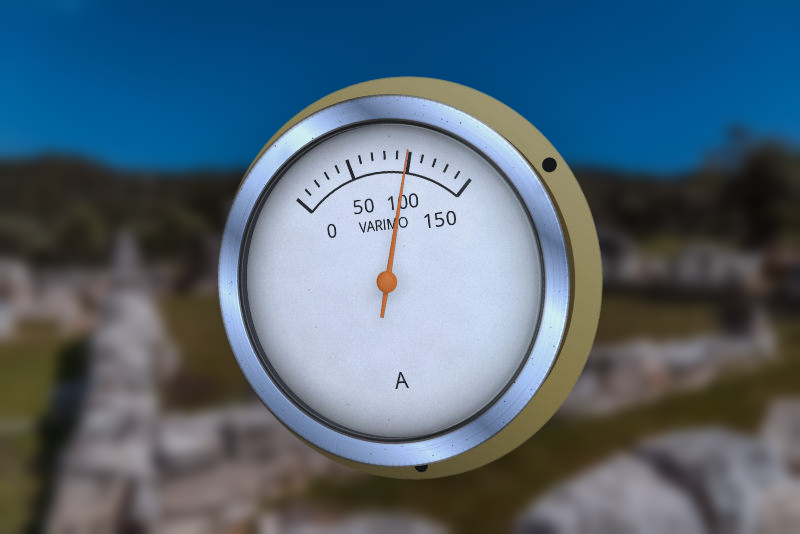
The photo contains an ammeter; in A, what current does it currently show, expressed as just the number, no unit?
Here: 100
